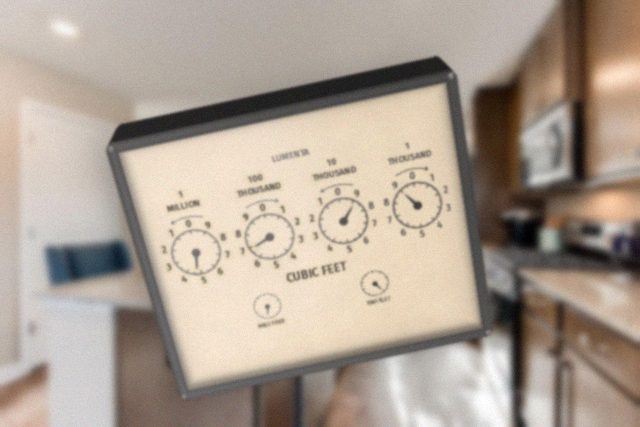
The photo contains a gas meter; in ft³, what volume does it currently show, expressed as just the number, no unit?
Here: 468900
